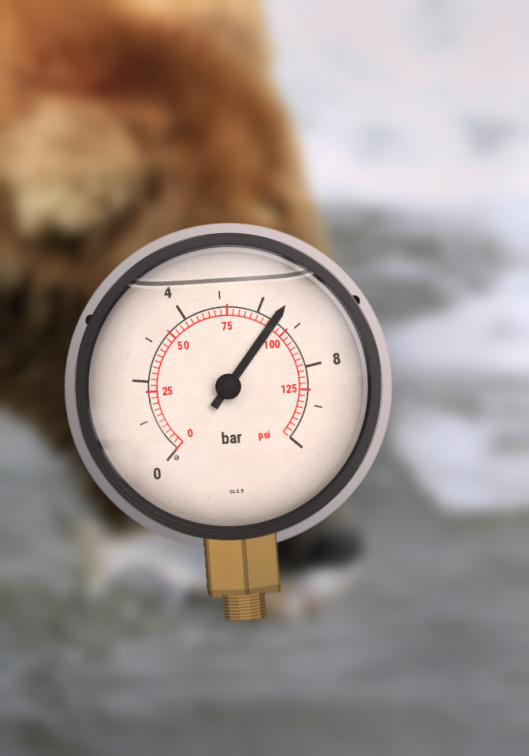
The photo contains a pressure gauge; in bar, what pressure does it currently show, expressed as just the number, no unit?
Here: 6.5
